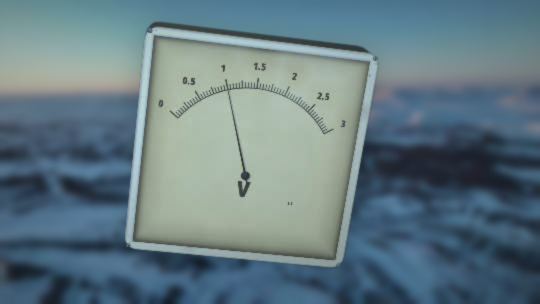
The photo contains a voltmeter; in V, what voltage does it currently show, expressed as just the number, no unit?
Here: 1
